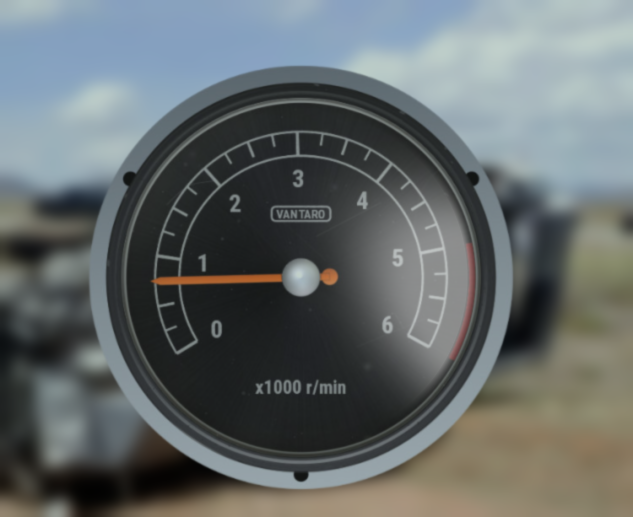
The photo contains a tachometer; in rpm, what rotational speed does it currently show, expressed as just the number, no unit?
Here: 750
